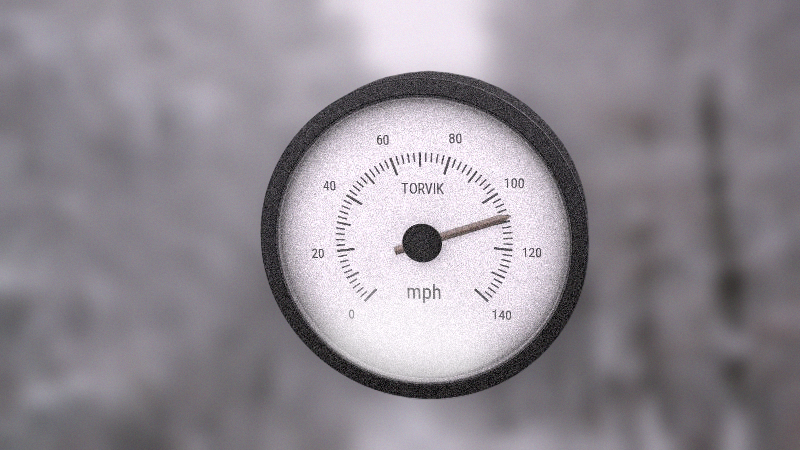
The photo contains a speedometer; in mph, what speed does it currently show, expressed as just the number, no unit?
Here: 108
